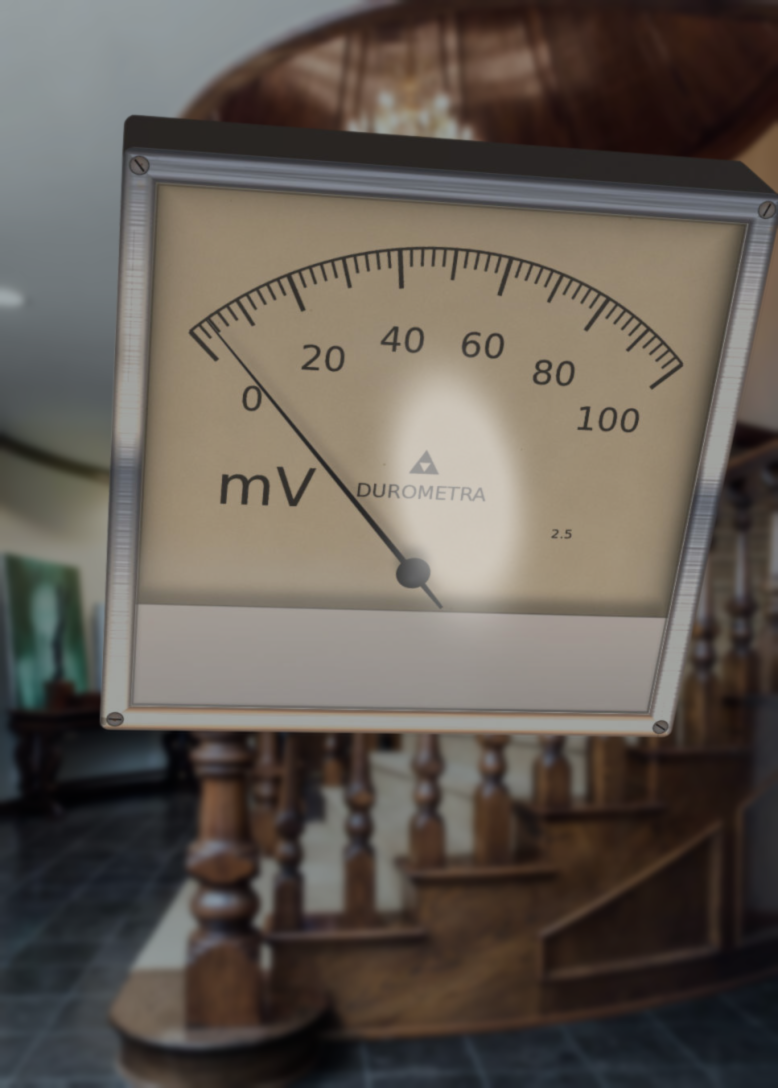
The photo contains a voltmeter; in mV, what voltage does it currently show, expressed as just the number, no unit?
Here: 4
